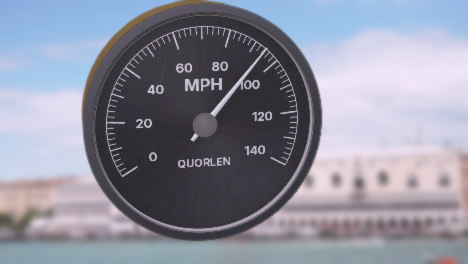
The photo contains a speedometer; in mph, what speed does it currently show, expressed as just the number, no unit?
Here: 94
